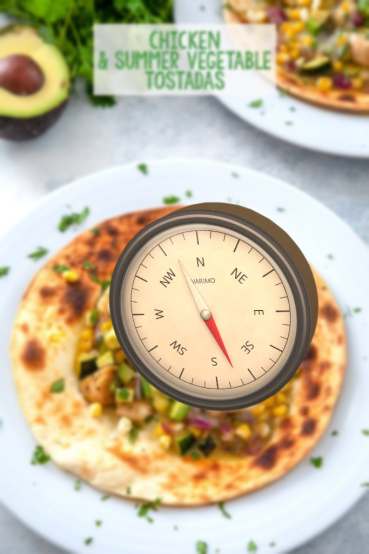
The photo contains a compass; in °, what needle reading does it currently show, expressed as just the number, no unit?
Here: 160
